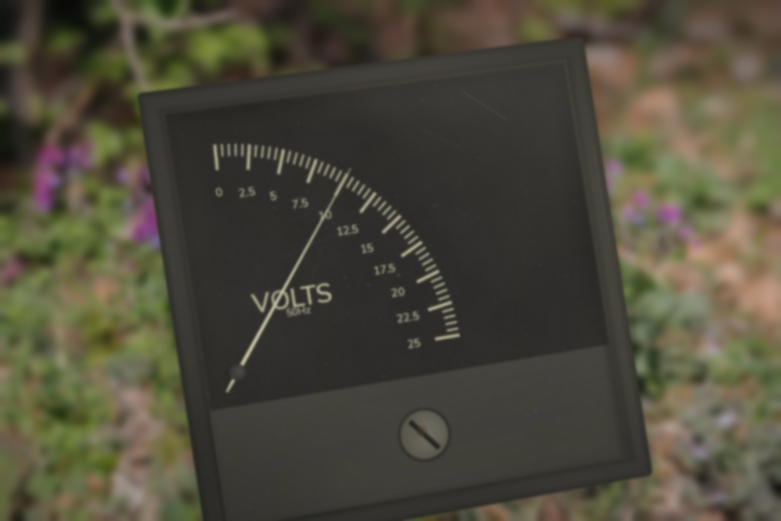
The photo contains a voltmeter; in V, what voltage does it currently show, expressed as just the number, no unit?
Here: 10
